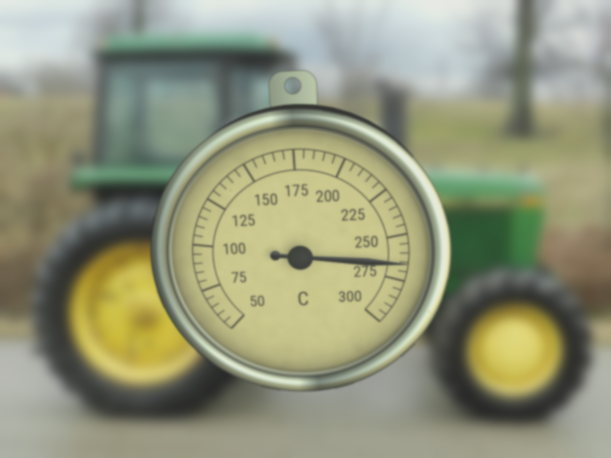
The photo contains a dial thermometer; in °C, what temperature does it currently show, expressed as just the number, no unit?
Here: 265
